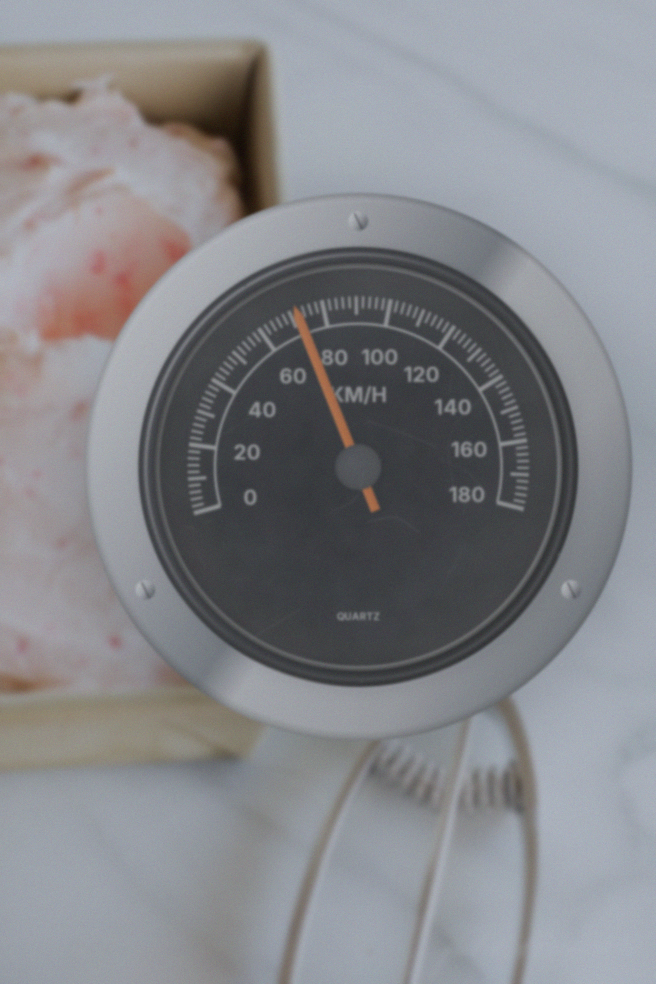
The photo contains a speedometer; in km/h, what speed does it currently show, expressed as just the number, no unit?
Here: 72
